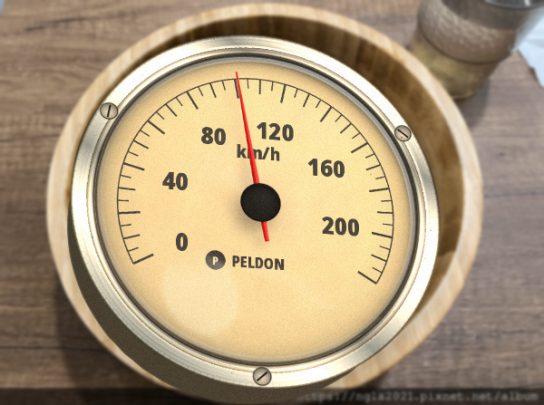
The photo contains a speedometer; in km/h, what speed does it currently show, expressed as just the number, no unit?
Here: 100
